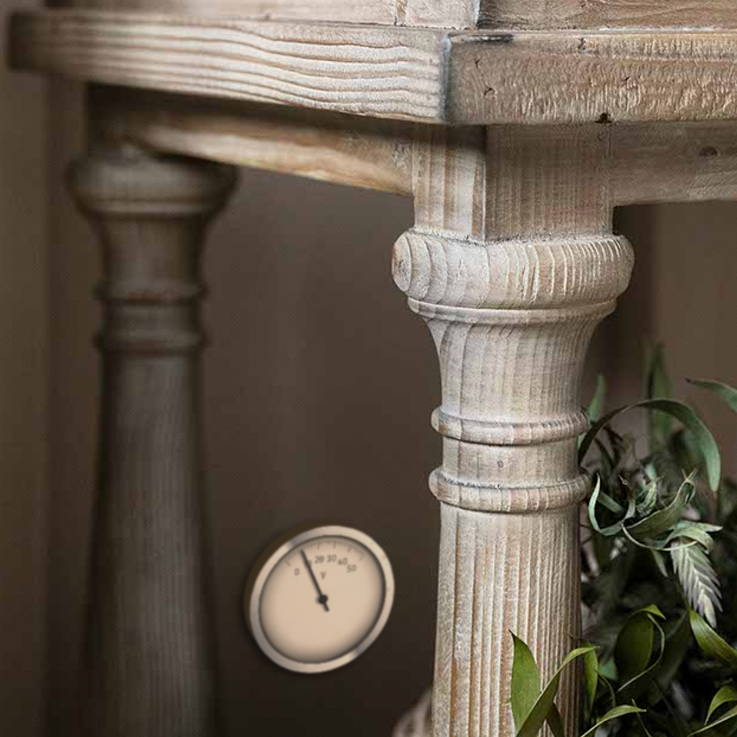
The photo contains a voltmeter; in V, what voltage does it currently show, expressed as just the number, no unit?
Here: 10
